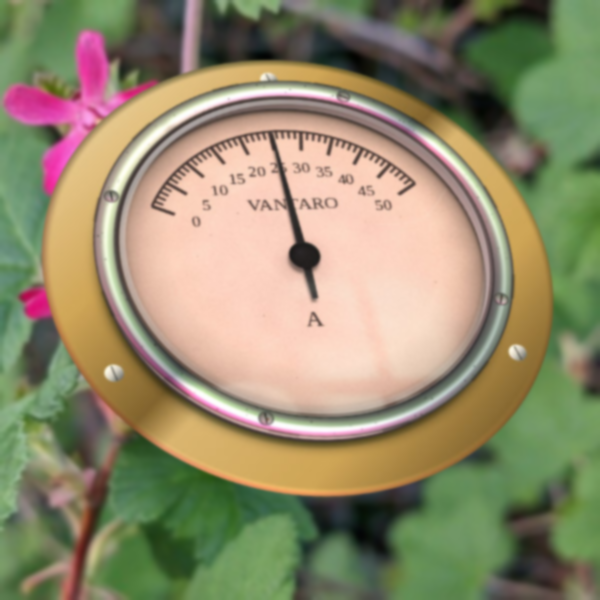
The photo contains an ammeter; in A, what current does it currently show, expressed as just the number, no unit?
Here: 25
